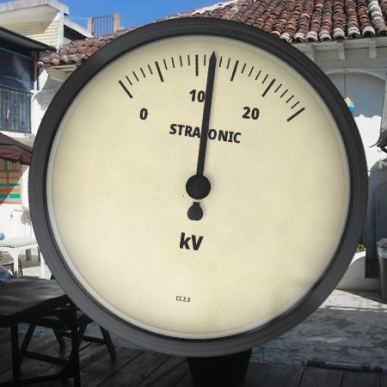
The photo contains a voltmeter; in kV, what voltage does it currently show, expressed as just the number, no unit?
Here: 12
